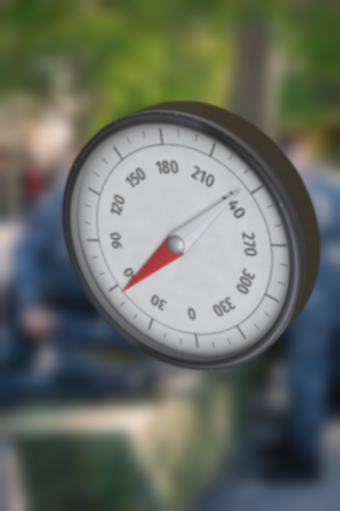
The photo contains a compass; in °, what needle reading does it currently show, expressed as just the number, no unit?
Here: 55
